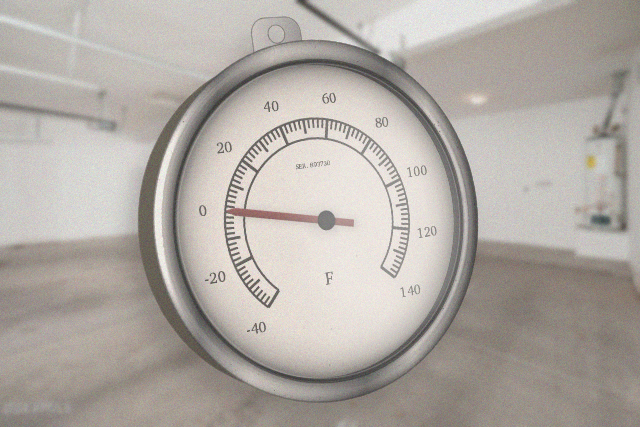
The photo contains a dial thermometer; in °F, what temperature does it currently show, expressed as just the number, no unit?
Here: 0
